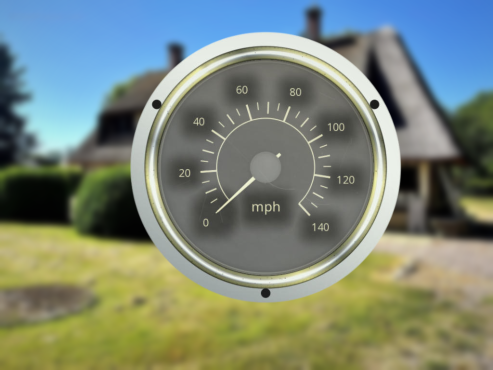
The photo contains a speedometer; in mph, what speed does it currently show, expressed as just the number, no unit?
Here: 0
